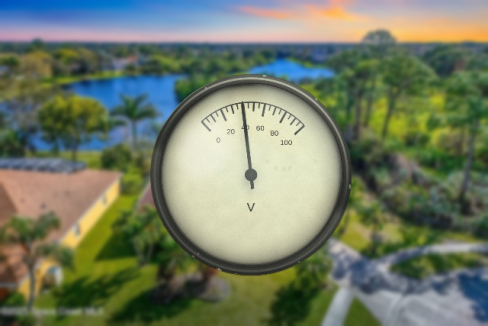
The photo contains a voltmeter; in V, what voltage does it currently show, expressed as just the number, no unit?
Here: 40
